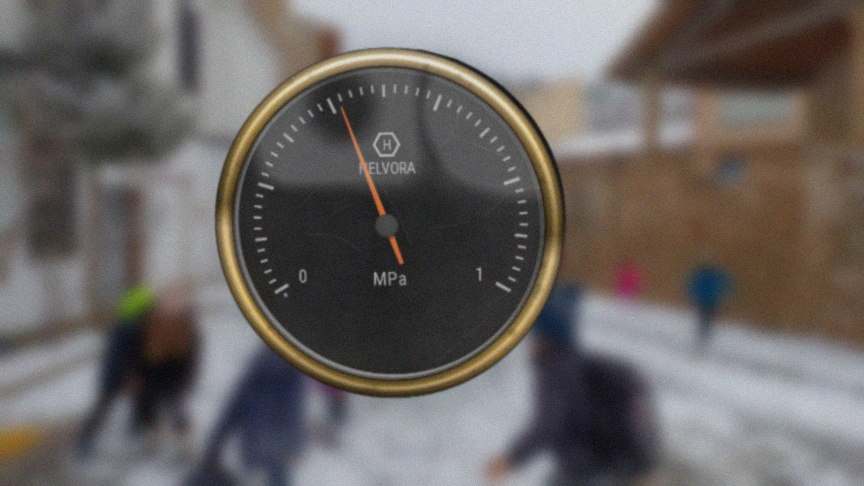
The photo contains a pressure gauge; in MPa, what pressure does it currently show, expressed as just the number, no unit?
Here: 0.42
